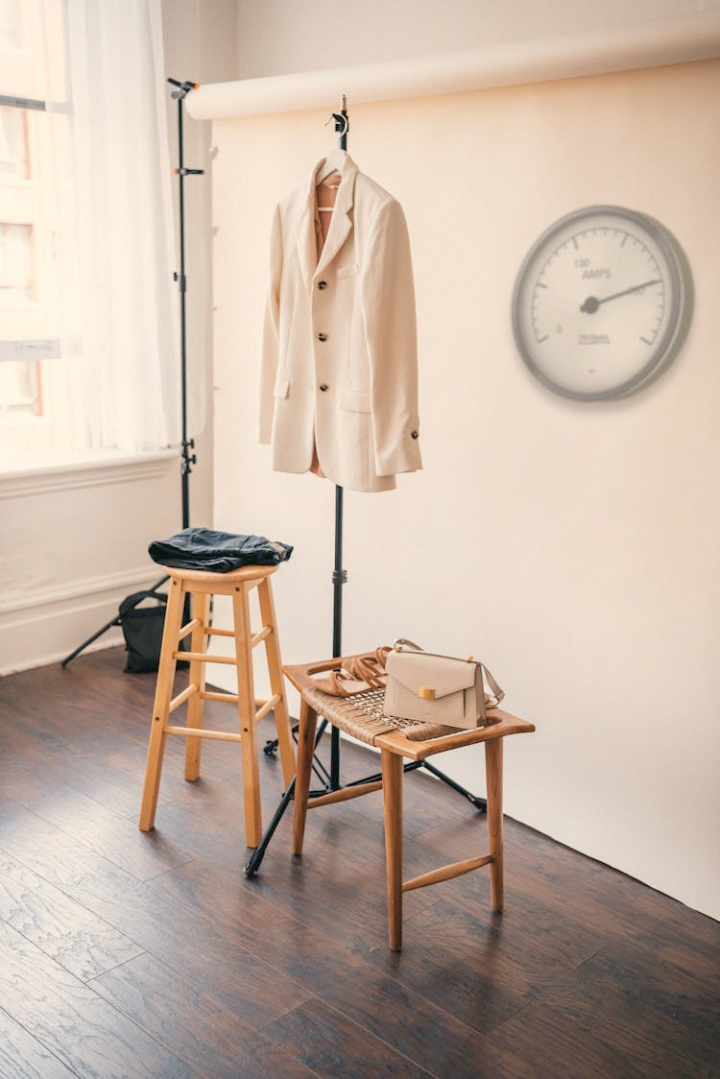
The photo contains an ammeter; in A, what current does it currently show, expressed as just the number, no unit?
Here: 200
